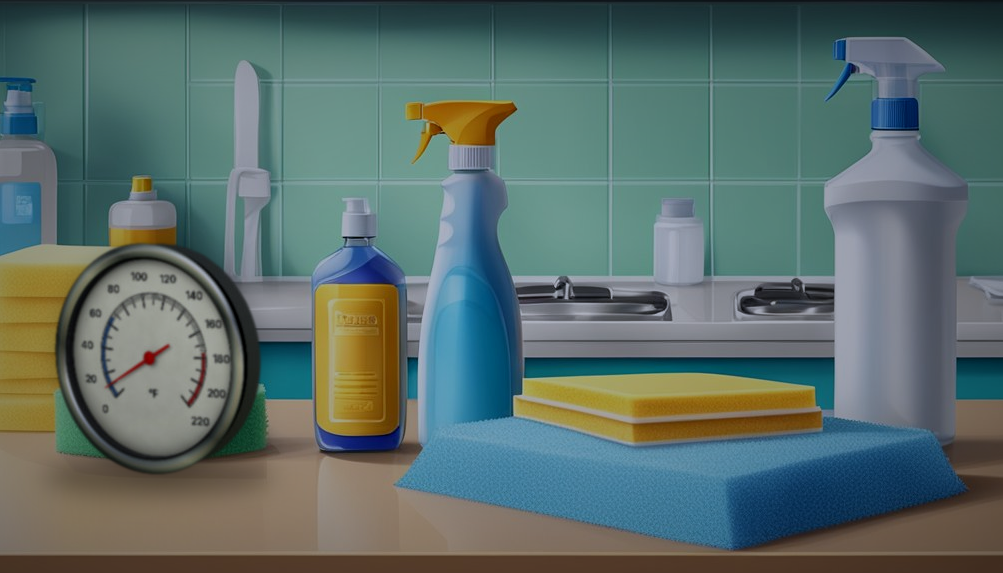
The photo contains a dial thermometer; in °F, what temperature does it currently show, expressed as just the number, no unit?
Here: 10
